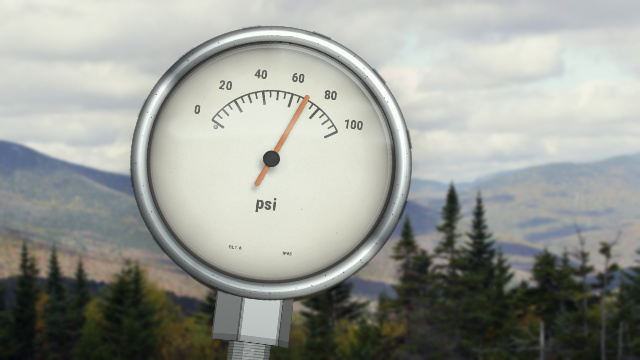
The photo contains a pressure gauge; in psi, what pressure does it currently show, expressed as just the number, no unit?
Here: 70
